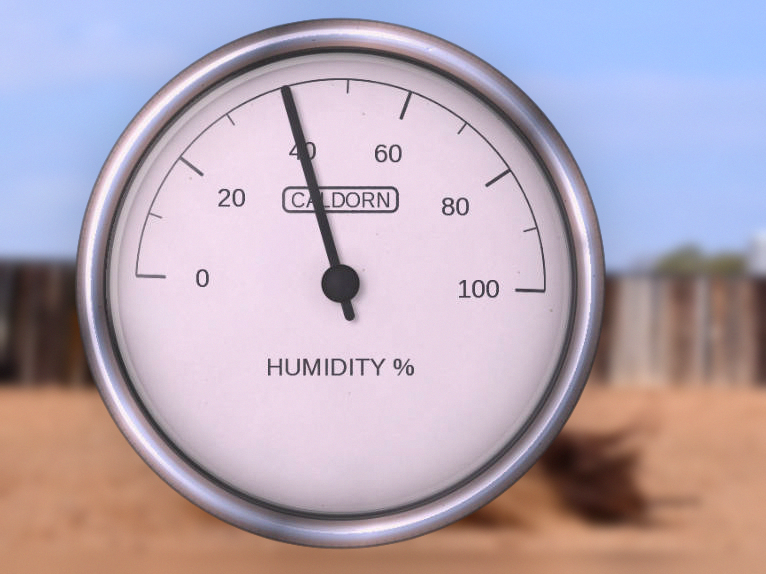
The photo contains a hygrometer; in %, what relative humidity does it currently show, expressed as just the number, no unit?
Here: 40
